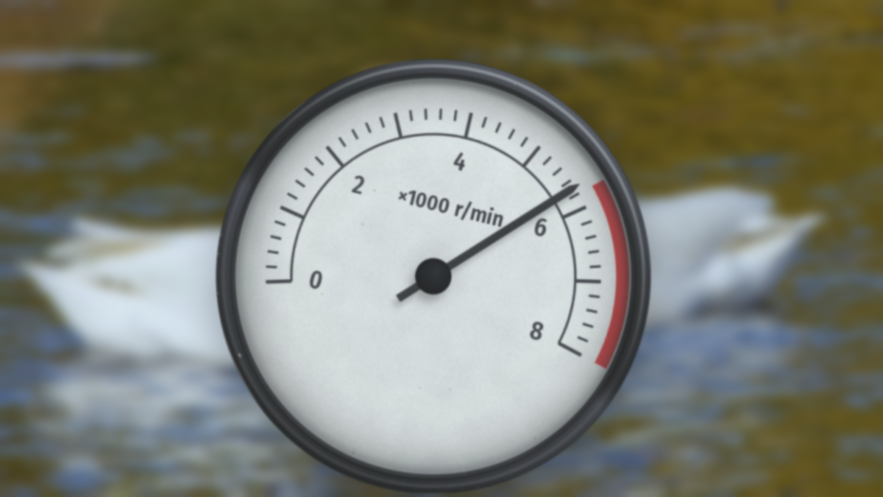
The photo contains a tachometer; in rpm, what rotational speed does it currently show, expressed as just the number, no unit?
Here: 5700
